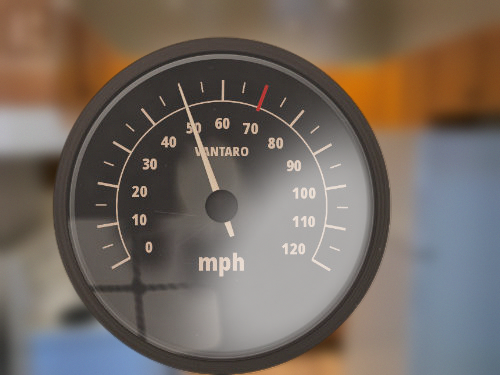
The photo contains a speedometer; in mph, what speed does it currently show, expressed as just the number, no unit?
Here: 50
